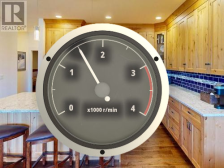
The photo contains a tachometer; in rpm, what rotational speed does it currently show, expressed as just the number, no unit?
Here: 1500
